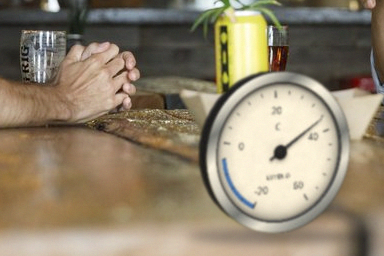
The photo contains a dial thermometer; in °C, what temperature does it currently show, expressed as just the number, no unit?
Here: 36
